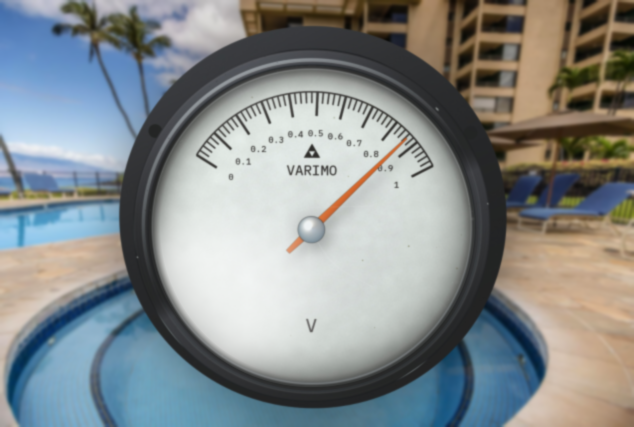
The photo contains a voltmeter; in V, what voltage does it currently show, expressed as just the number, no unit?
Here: 0.86
